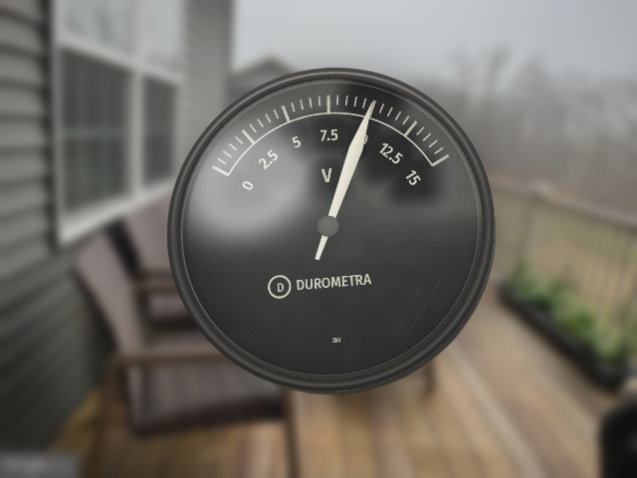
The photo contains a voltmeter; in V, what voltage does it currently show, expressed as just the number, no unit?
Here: 10
